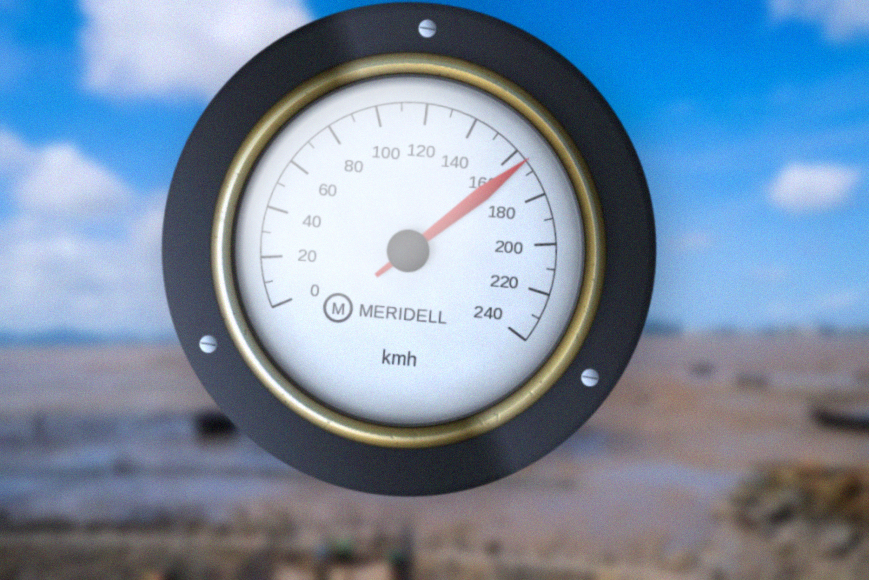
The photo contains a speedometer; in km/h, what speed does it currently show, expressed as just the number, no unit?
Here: 165
